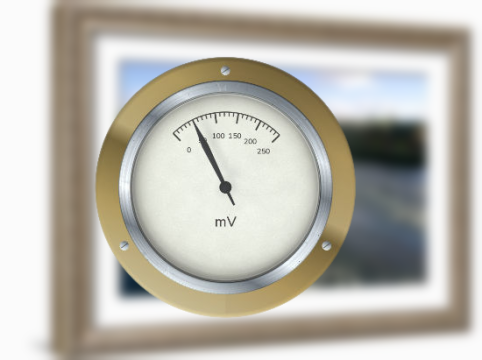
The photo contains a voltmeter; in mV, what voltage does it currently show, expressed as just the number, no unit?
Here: 50
